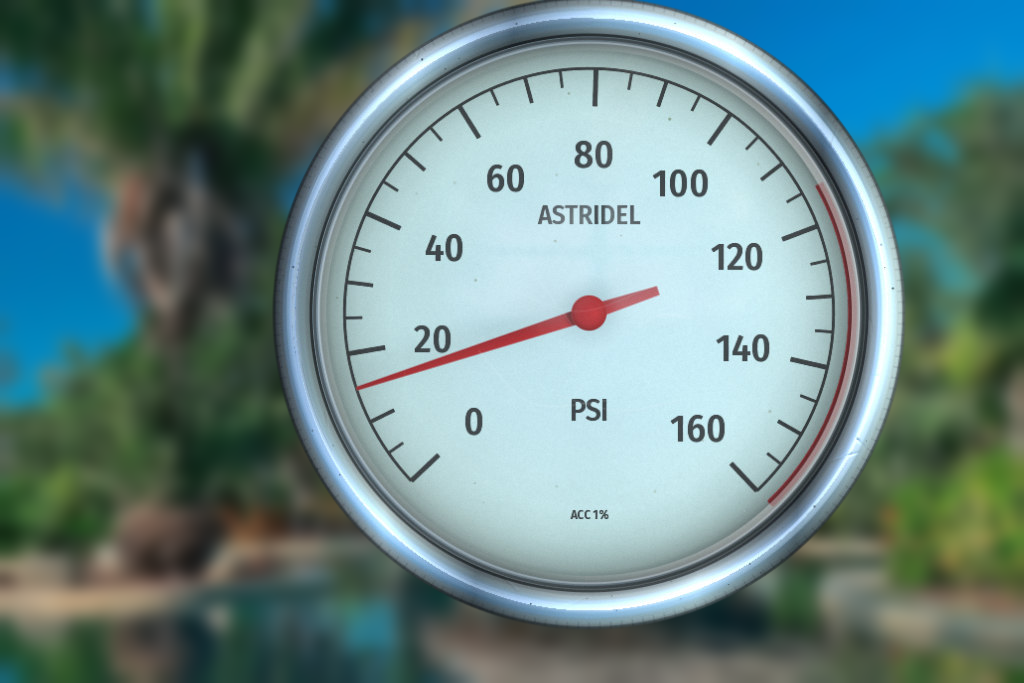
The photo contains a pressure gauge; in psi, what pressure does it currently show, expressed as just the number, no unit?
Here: 15
